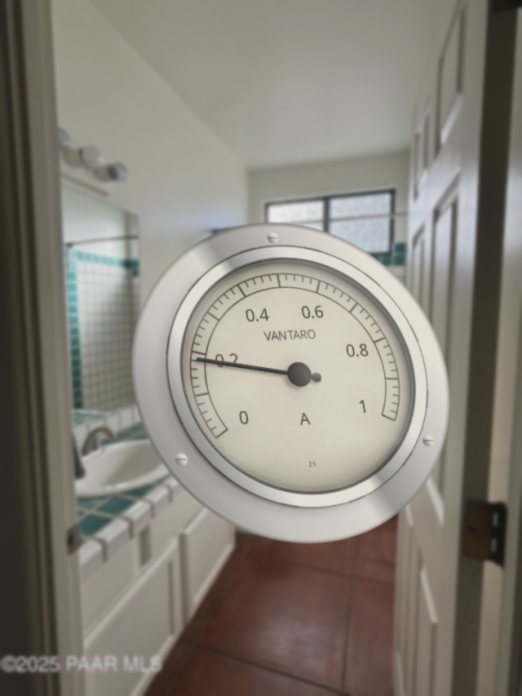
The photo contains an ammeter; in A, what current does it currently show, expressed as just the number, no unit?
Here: 0.18
